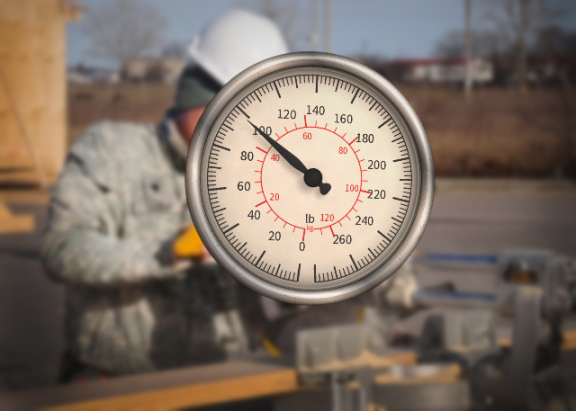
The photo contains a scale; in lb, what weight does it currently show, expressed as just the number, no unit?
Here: 98
